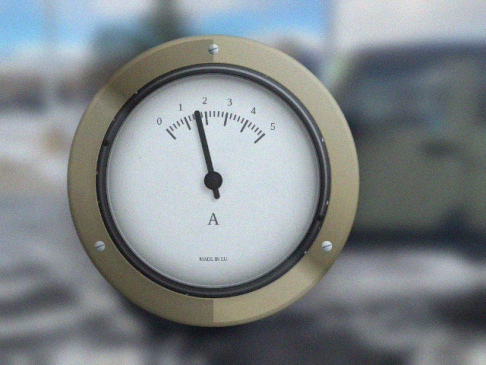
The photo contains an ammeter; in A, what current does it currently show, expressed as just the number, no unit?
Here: 1.6
